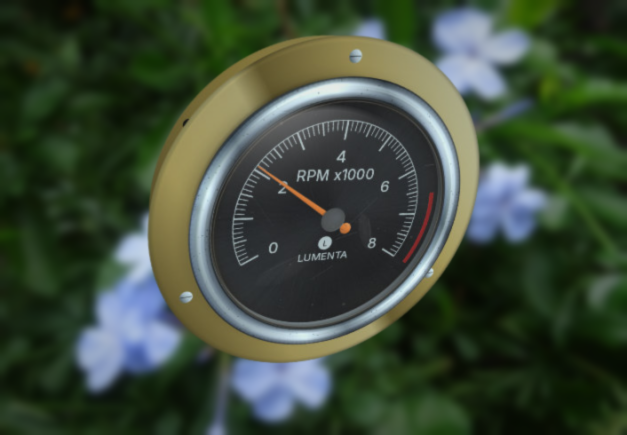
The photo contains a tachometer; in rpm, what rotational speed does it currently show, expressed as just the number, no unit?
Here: 2100
